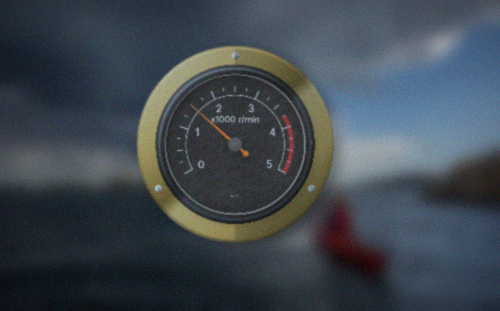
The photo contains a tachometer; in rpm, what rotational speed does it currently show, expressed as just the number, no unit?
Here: 1500
